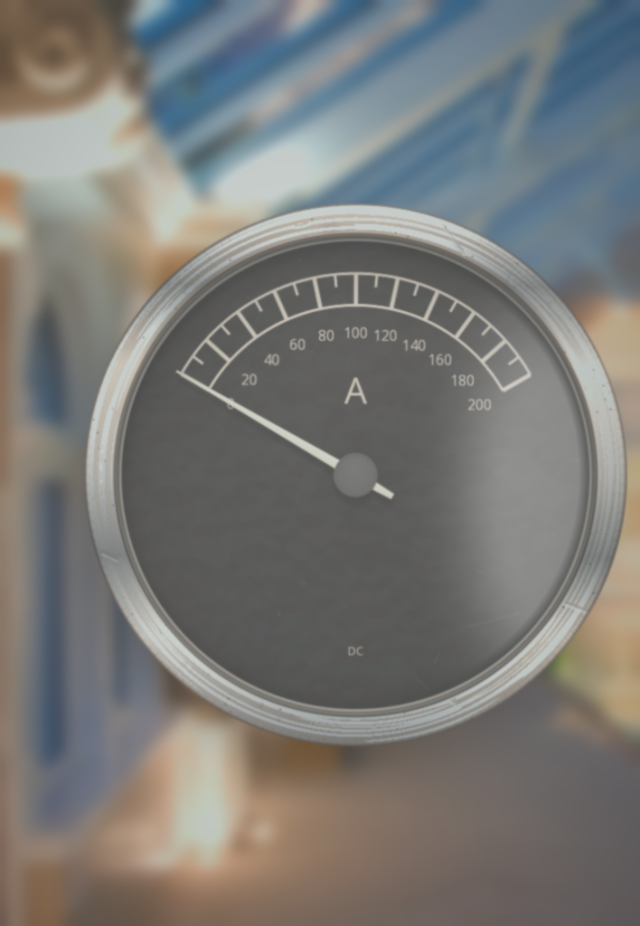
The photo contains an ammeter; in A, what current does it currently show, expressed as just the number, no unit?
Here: 0
